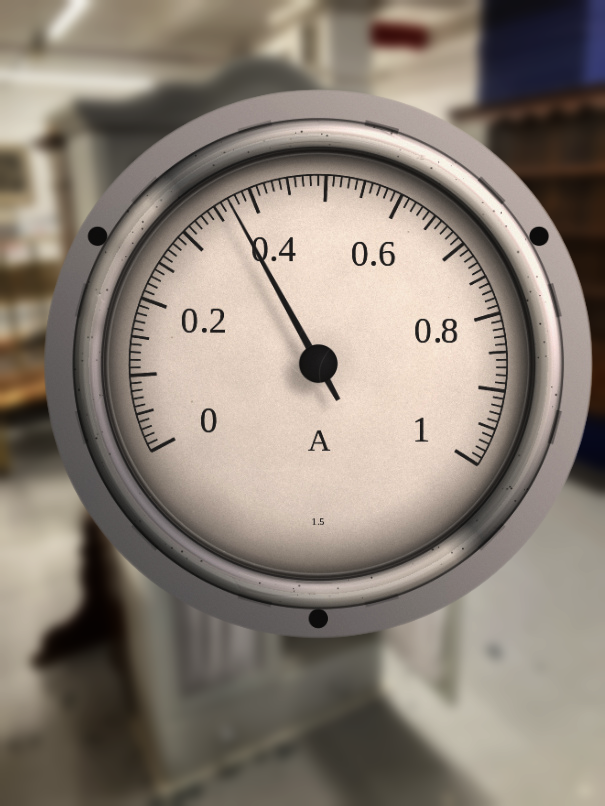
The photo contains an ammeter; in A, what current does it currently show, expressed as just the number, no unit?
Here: 0.37
